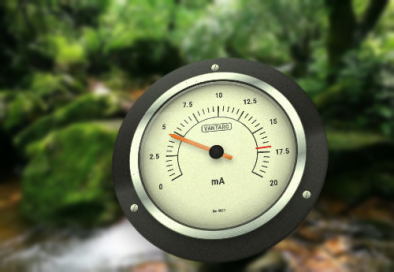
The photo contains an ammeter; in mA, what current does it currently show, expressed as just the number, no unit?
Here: 4.5
